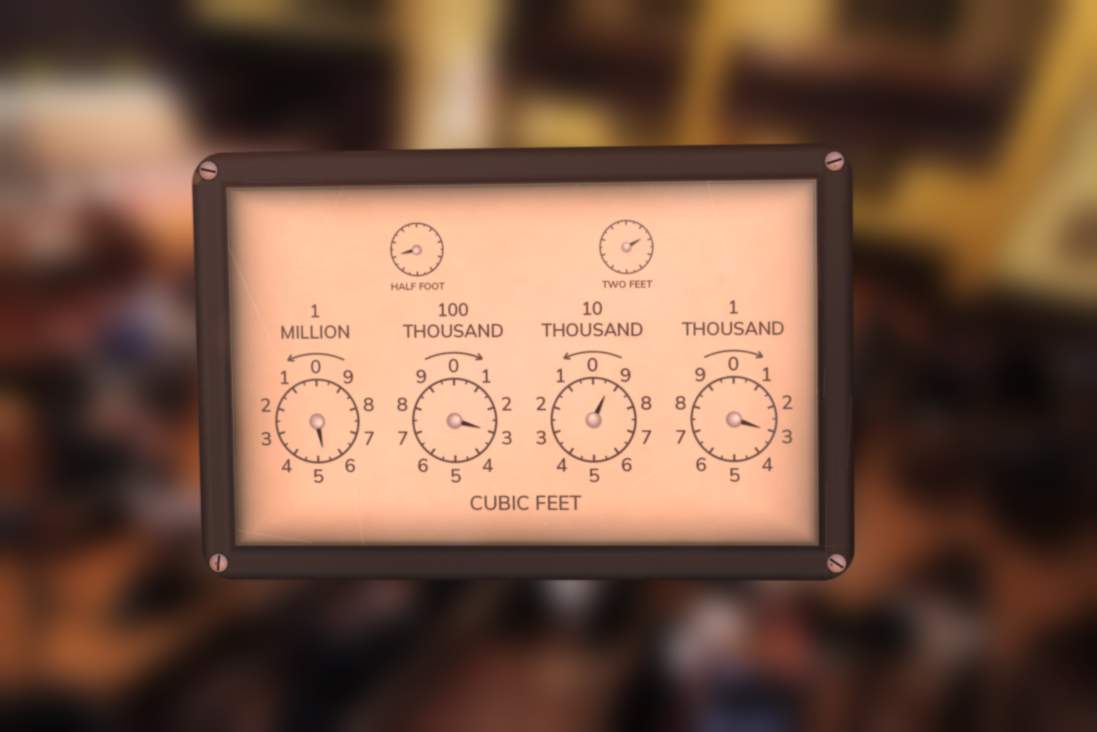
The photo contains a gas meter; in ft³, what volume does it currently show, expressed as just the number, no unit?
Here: 529300
